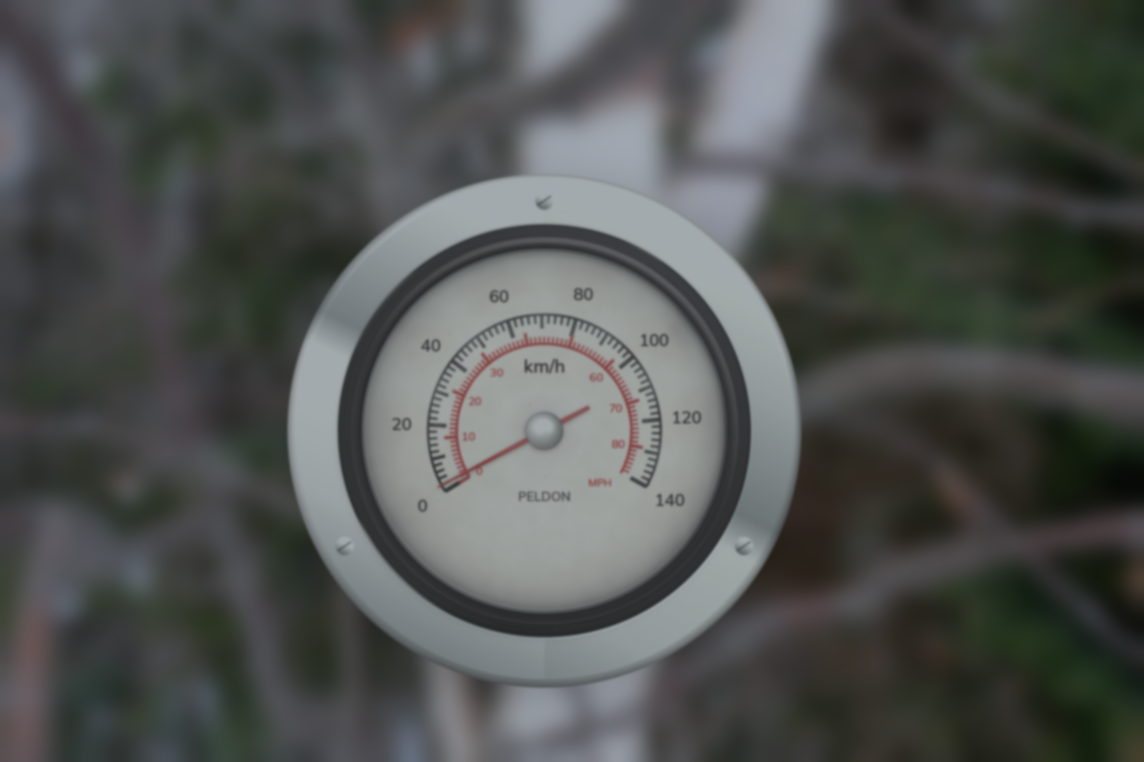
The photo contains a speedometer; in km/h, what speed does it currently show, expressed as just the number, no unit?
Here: 2
